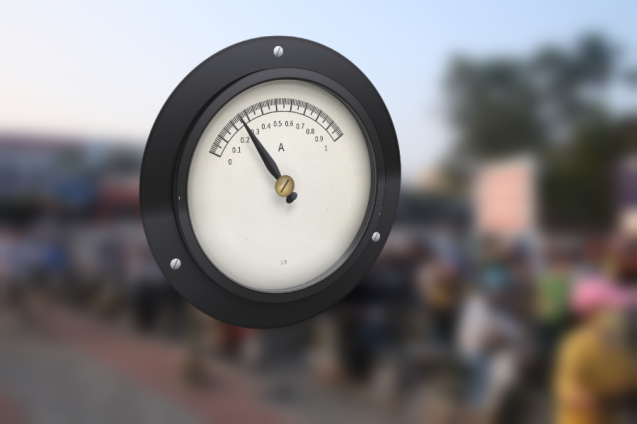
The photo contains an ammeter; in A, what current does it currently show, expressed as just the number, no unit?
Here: 0.25
